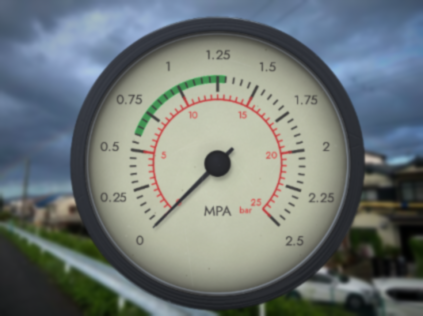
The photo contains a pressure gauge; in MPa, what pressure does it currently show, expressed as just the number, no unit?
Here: 0
